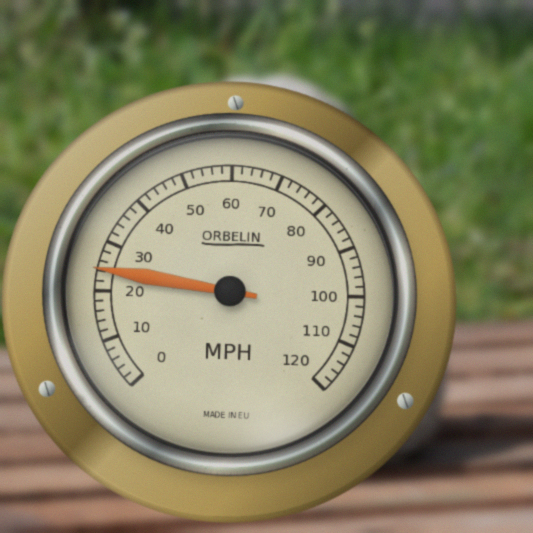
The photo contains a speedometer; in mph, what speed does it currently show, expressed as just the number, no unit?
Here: 24
